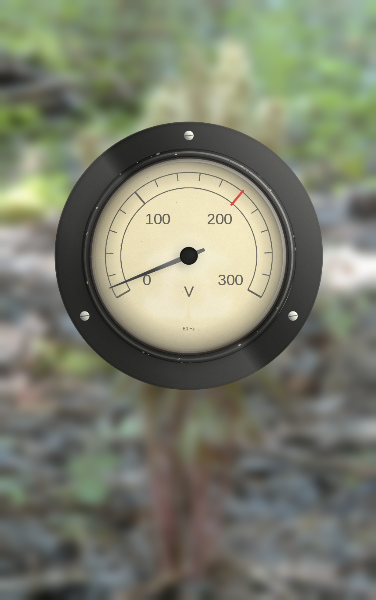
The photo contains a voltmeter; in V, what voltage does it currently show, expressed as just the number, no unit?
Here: 10
